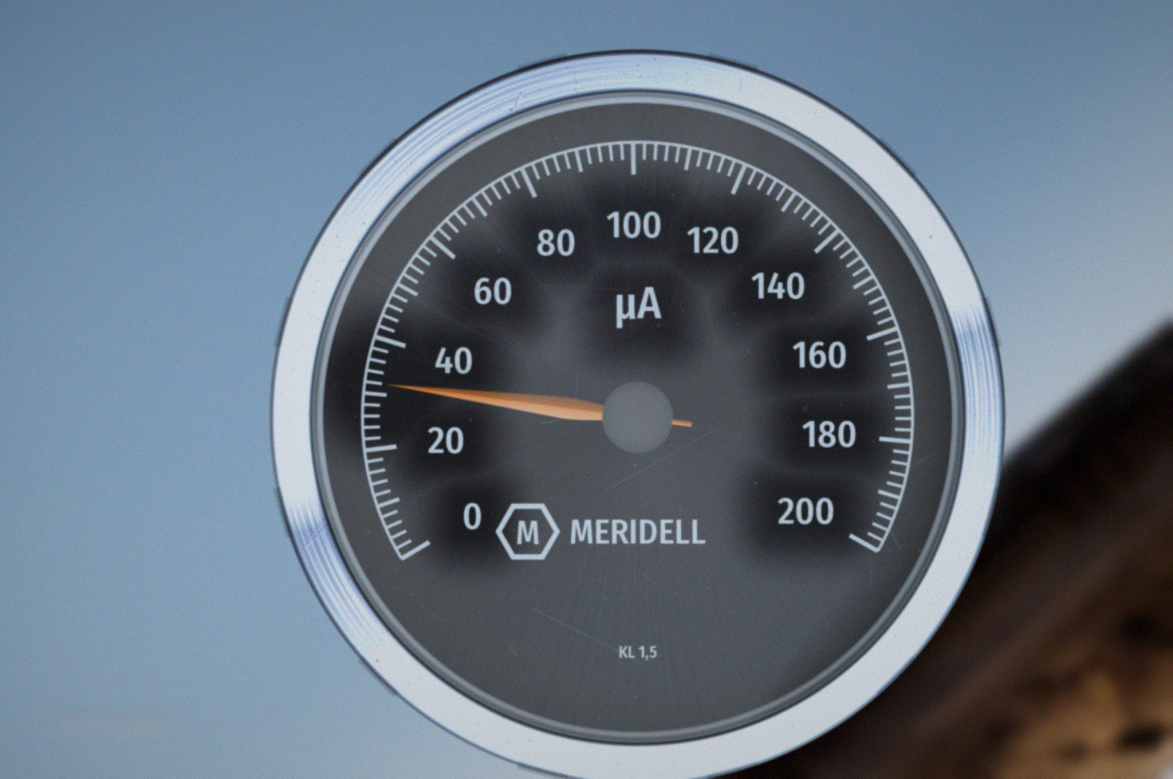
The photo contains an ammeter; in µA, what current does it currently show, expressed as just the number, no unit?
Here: 32
